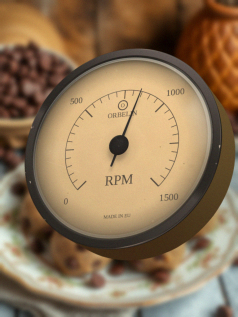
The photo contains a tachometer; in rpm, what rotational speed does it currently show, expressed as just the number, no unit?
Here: 850
